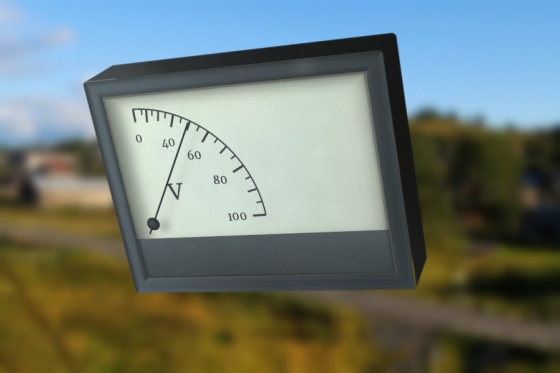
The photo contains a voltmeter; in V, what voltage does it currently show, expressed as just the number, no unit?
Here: 50
